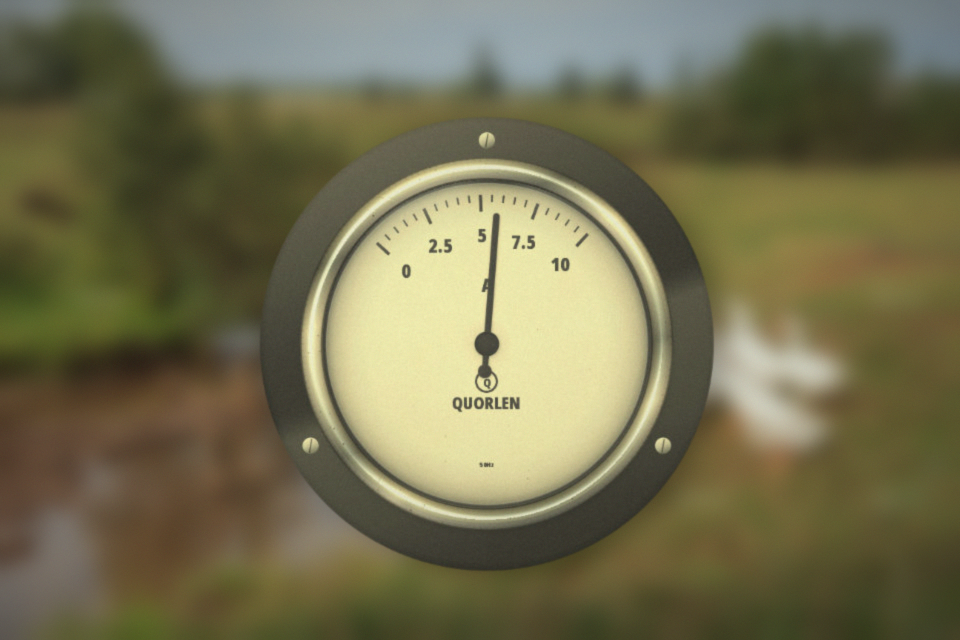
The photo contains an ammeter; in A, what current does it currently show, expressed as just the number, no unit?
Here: 5.75
